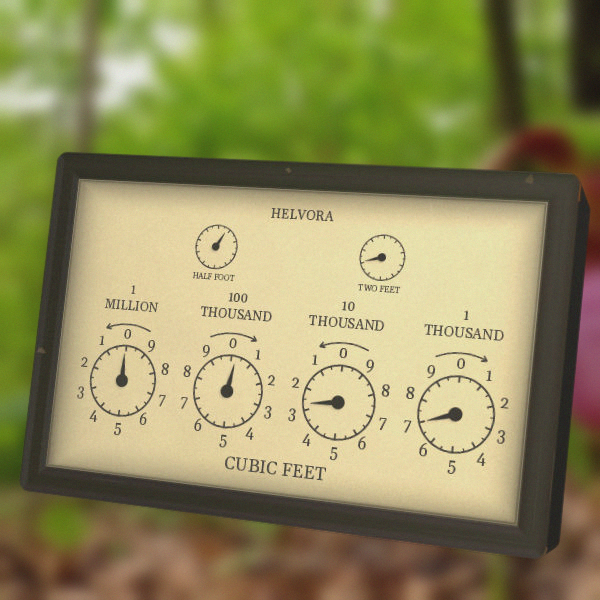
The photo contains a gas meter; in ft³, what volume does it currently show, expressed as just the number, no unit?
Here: 2700
